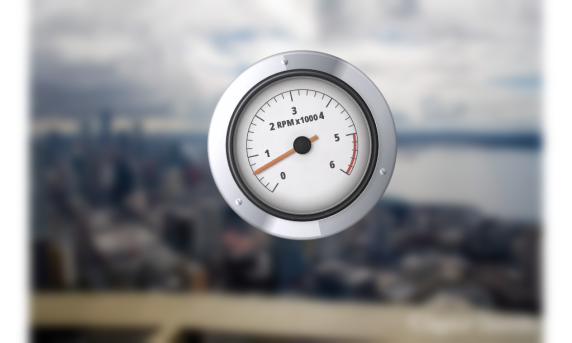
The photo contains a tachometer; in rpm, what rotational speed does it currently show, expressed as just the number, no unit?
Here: 600
